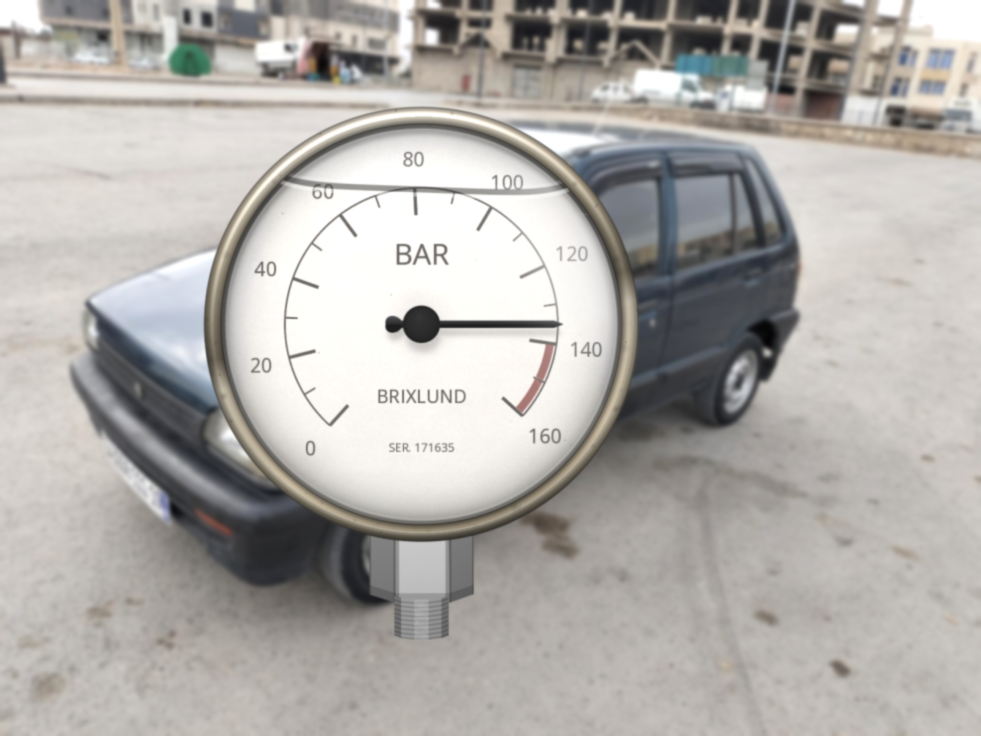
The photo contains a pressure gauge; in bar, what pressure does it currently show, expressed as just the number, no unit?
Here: 135
